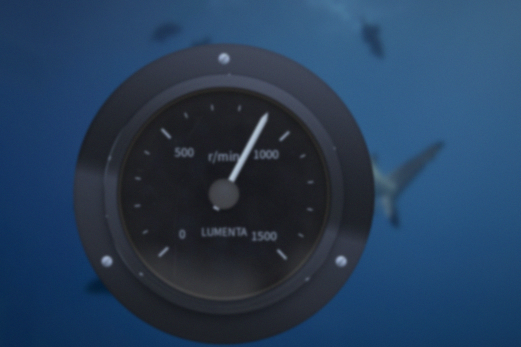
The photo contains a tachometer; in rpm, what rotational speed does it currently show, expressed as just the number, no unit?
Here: 900
